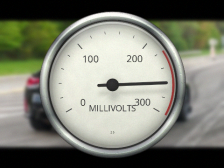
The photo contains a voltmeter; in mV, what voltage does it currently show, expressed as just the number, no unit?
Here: 260
